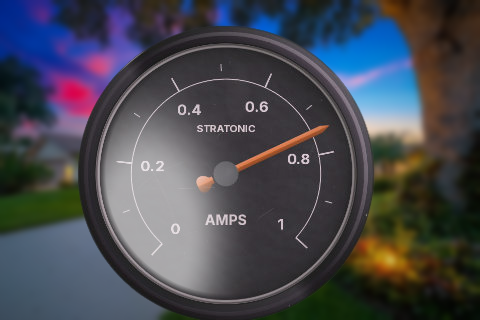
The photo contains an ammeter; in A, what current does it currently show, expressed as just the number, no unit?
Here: 0.75
